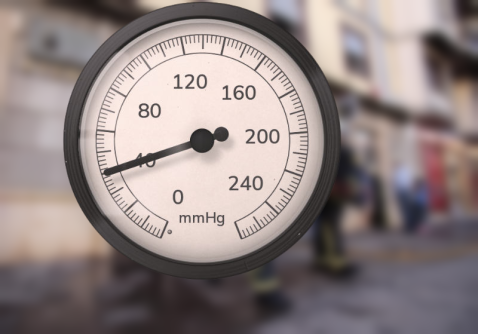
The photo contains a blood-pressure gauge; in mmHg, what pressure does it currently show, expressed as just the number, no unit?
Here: 40
